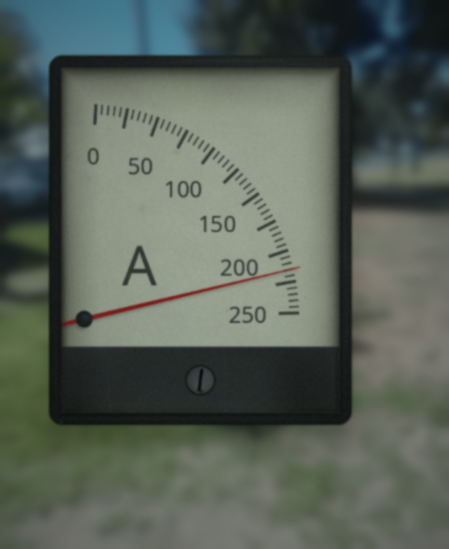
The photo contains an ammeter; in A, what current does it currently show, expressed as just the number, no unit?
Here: 215
